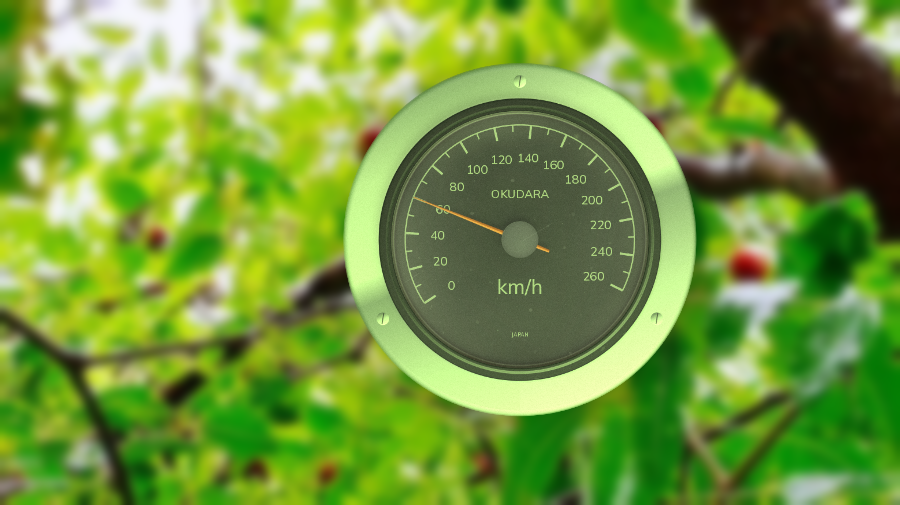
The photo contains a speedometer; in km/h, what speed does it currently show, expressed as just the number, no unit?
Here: 60
